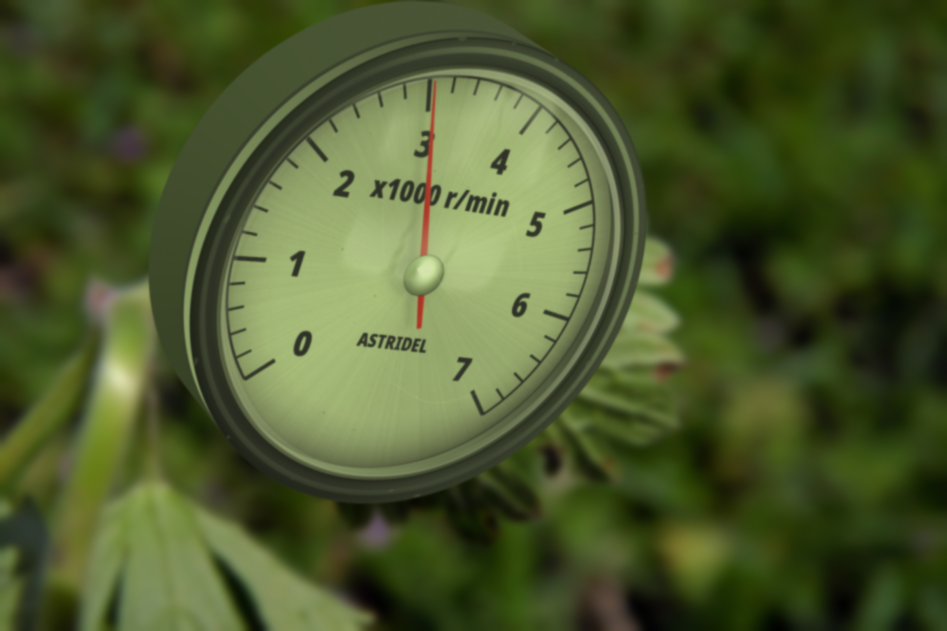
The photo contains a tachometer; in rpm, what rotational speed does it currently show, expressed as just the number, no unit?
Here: 3000
